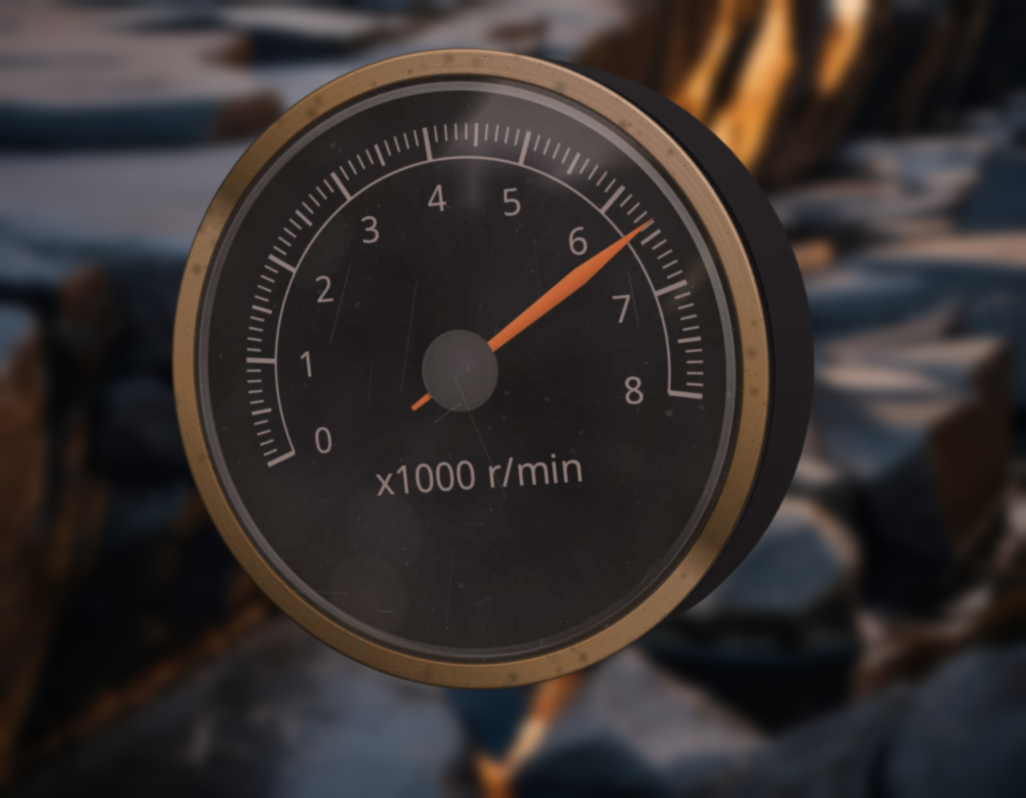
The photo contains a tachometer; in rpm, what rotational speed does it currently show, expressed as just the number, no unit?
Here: 6400
